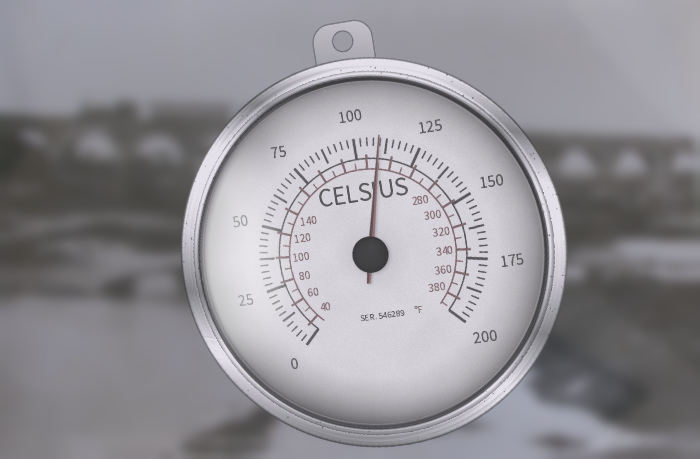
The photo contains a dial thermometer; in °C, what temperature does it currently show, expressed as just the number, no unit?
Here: 110
